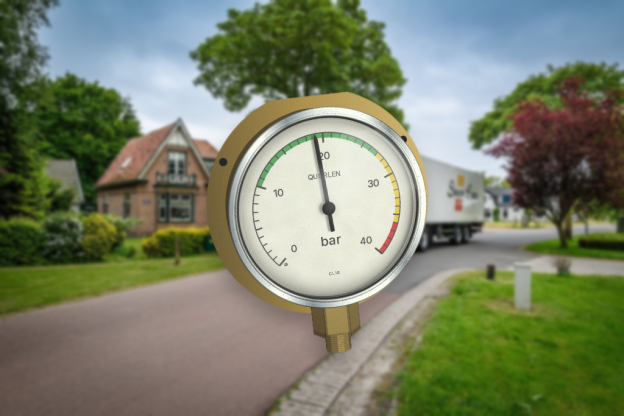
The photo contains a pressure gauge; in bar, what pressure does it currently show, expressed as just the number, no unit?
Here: 19
